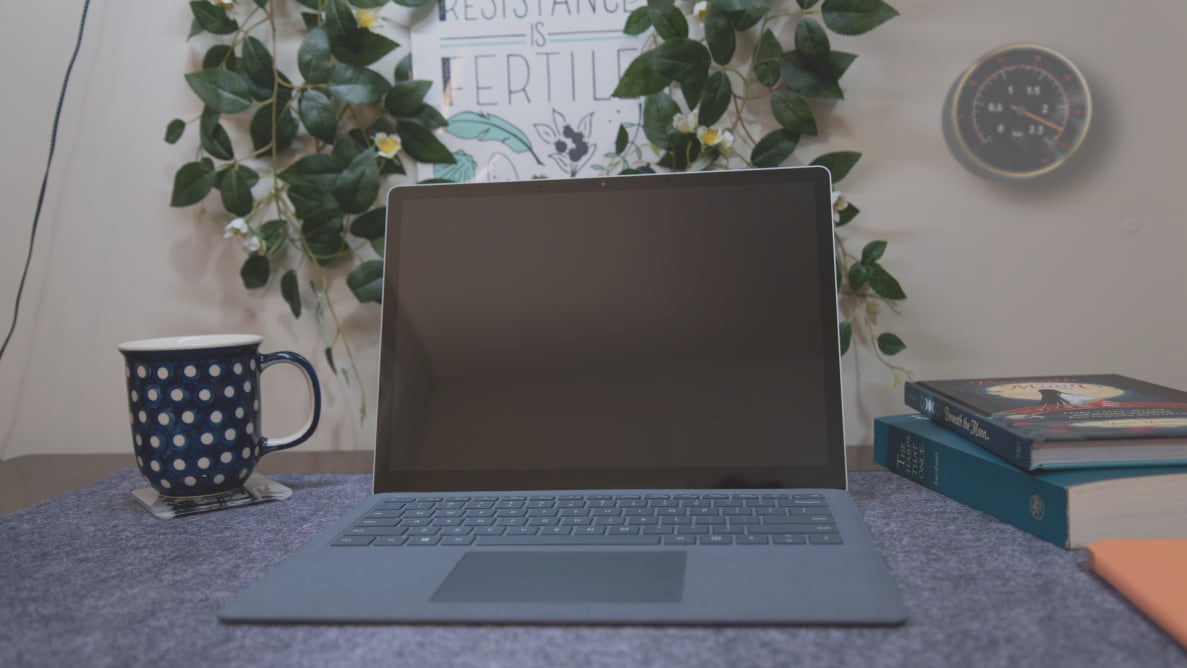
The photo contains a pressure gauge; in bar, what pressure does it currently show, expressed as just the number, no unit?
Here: 2.3
